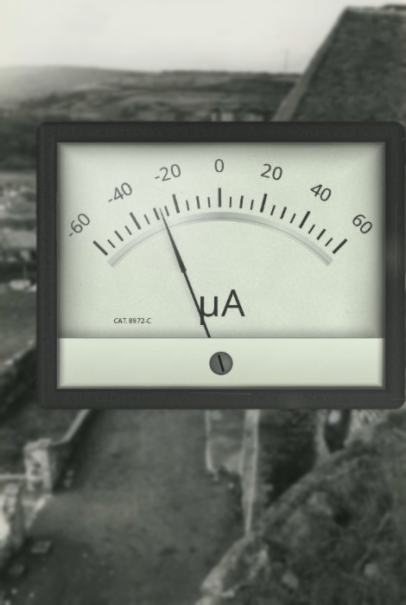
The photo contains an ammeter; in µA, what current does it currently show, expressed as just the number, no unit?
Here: -27.5
